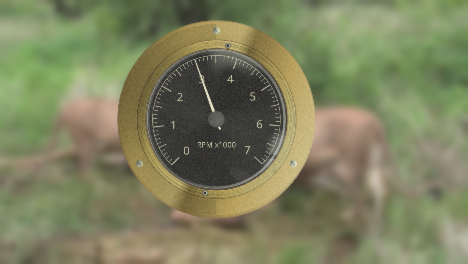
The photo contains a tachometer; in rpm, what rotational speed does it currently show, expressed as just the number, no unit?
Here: 3000
